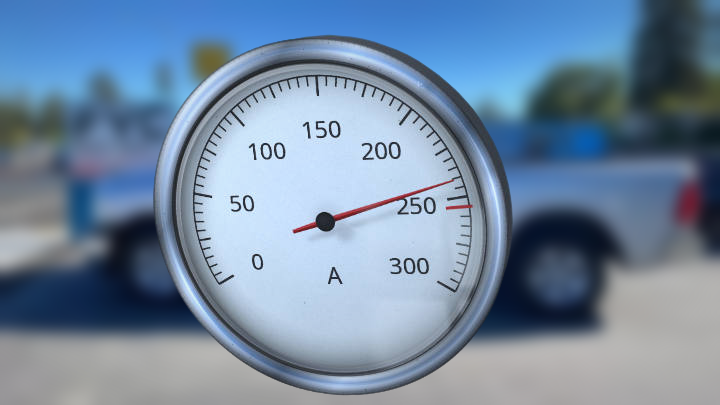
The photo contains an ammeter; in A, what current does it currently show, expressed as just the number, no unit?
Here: 240
